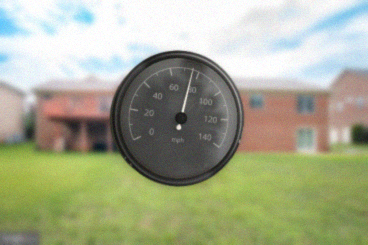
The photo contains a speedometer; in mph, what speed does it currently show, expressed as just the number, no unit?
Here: 75
